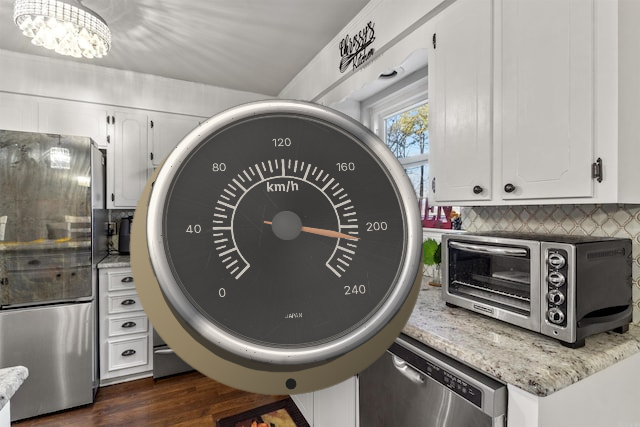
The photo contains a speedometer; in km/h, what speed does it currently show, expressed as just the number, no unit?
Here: 210
